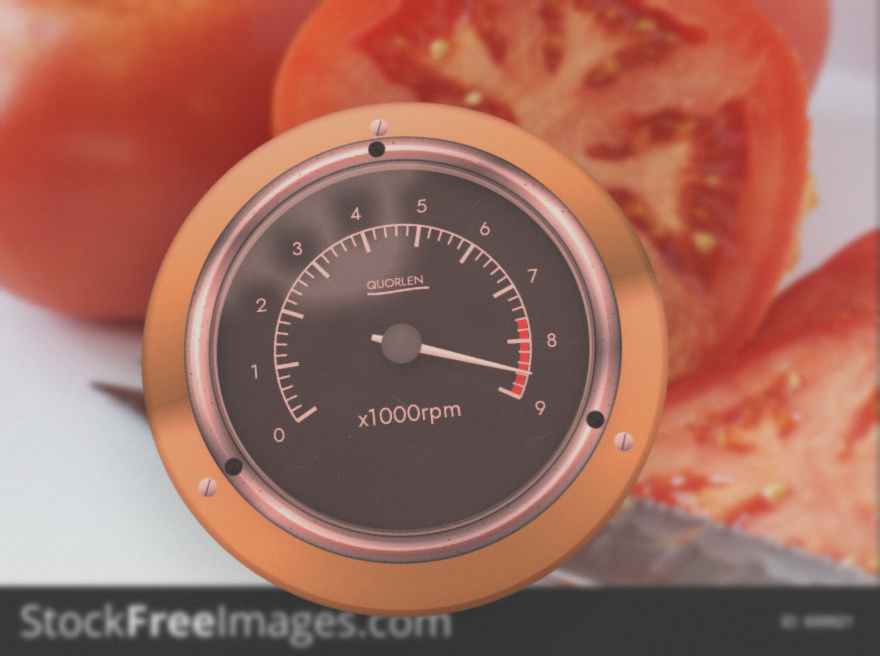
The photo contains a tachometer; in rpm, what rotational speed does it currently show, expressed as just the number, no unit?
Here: 8600
